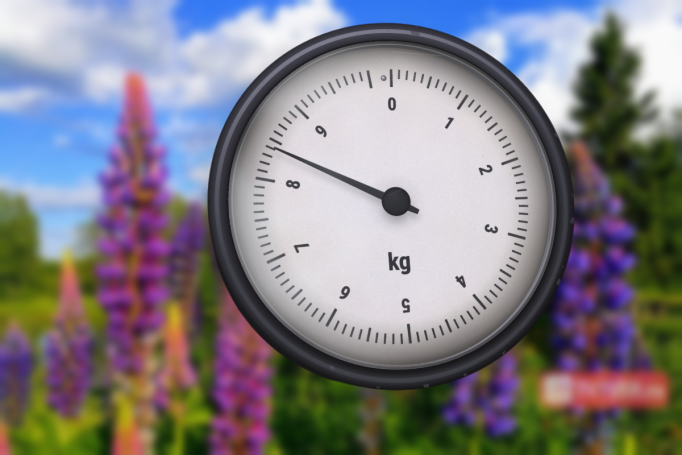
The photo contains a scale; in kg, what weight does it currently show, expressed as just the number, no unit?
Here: 8.4
